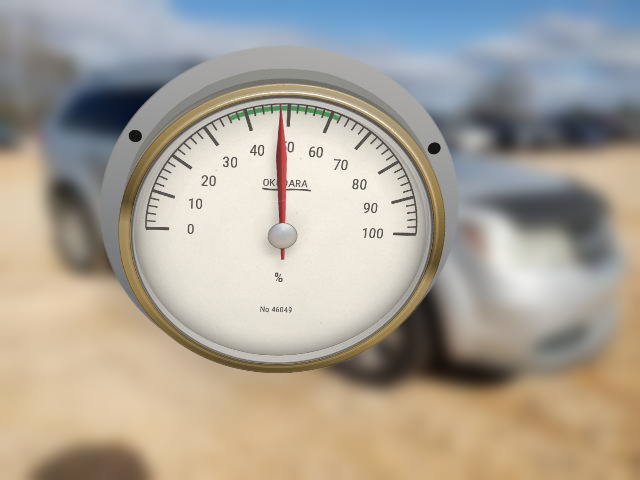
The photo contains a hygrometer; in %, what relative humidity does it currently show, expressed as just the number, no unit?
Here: 48
